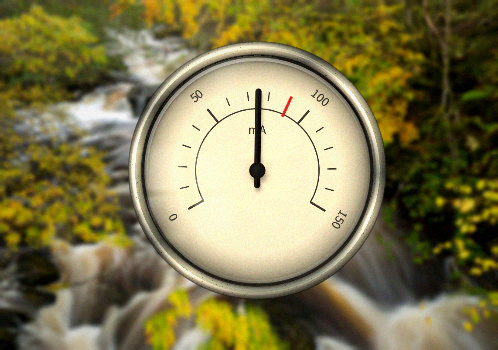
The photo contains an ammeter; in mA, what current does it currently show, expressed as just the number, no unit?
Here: 75
